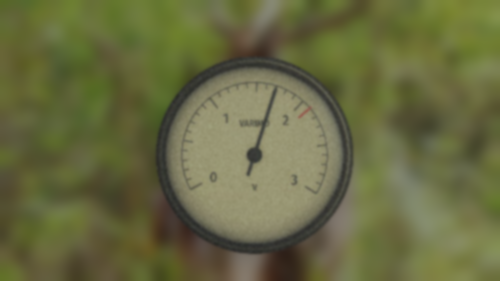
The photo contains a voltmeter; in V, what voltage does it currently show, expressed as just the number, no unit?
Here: 1.7
